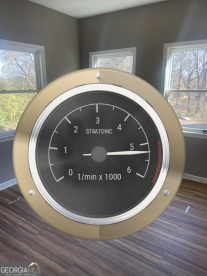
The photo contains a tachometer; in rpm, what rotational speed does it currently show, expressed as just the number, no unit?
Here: 5250
